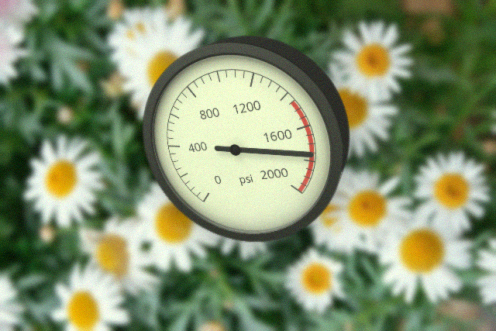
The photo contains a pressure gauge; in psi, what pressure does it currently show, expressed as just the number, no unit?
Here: 1750
